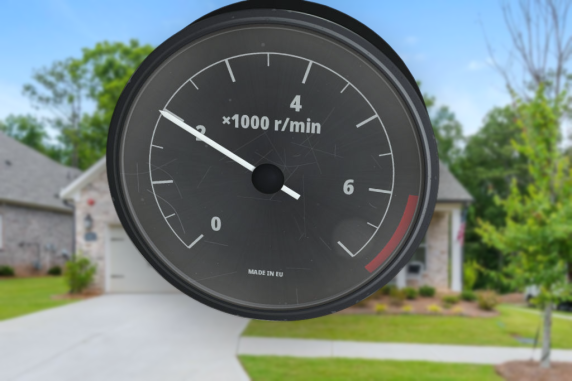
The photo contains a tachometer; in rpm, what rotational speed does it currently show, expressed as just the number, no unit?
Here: 2000
